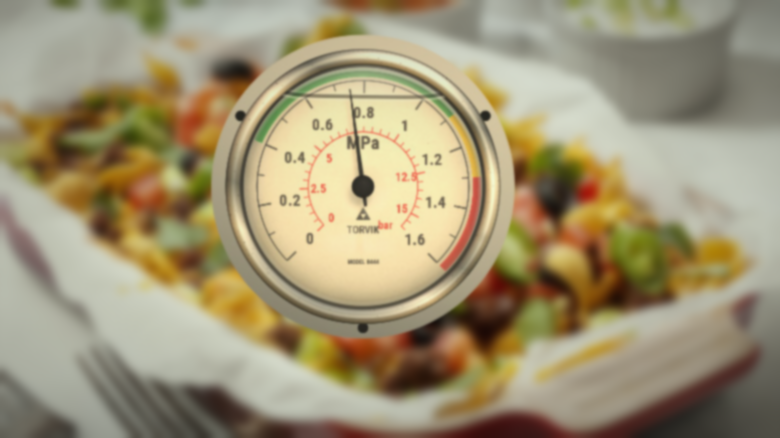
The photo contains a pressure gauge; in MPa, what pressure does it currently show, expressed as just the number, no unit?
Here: 0.75
